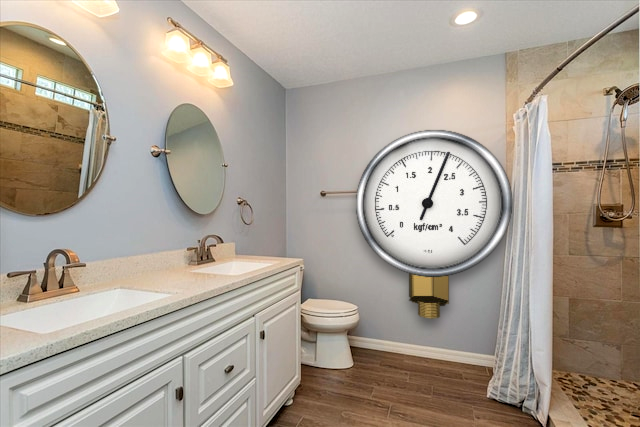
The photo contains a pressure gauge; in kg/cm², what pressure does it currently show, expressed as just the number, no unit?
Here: 2.25
